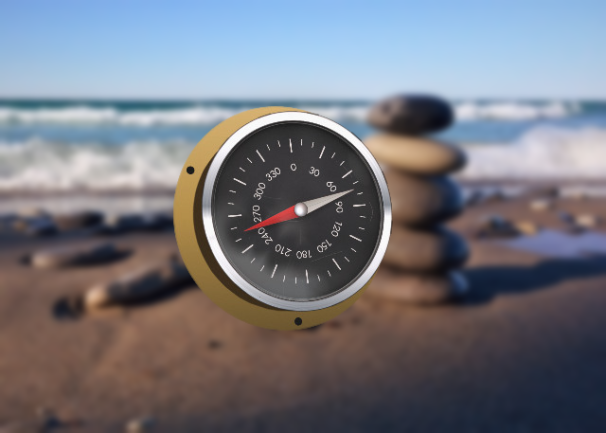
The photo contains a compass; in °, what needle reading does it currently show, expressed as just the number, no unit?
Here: 255
